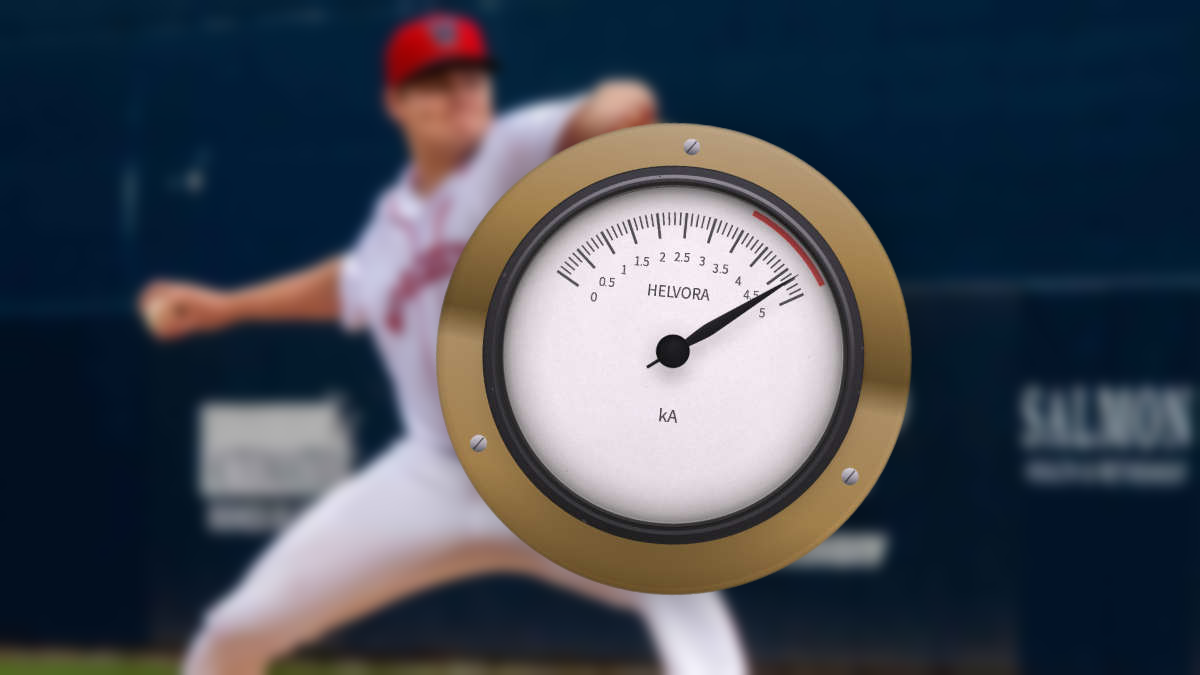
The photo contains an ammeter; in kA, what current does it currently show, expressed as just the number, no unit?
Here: 4.7
